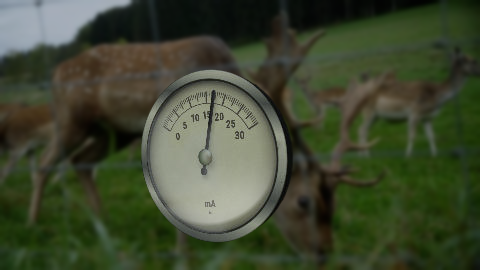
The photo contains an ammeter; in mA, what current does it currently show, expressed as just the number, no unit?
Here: 17.5
